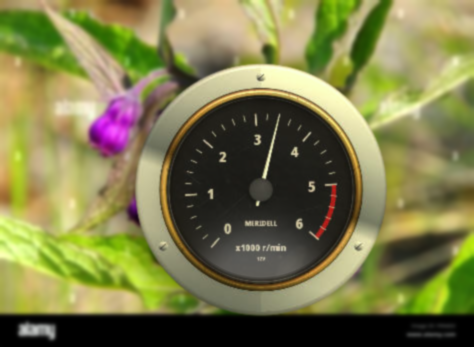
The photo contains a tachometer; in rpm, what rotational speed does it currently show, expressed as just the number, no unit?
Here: 3400
